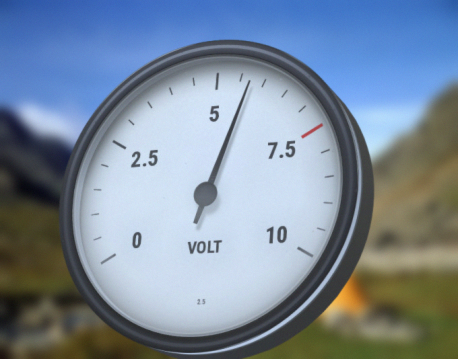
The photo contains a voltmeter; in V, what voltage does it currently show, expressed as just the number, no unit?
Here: 5.75
